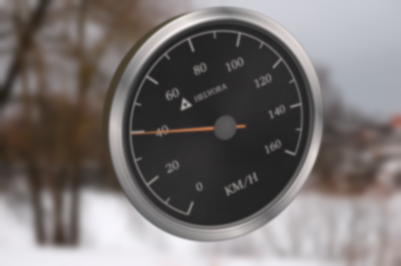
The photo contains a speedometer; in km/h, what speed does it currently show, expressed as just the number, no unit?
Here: 40
